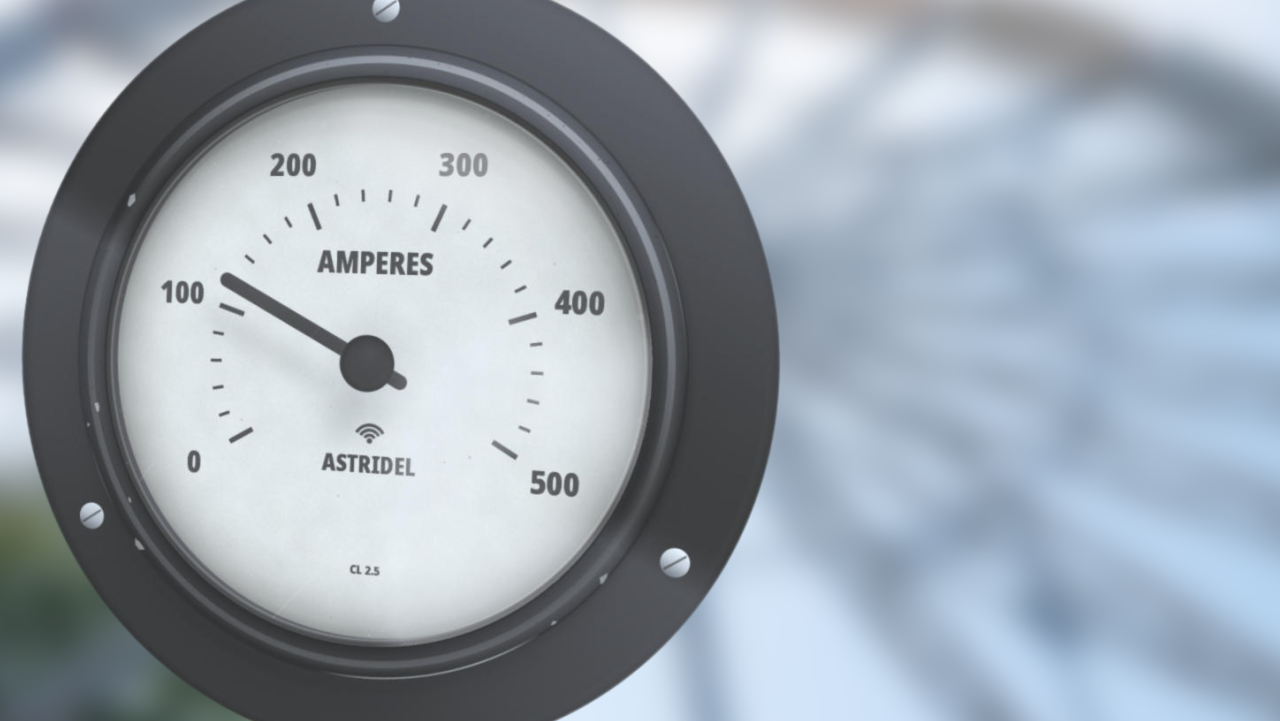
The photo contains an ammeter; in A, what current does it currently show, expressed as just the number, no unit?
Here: 120
